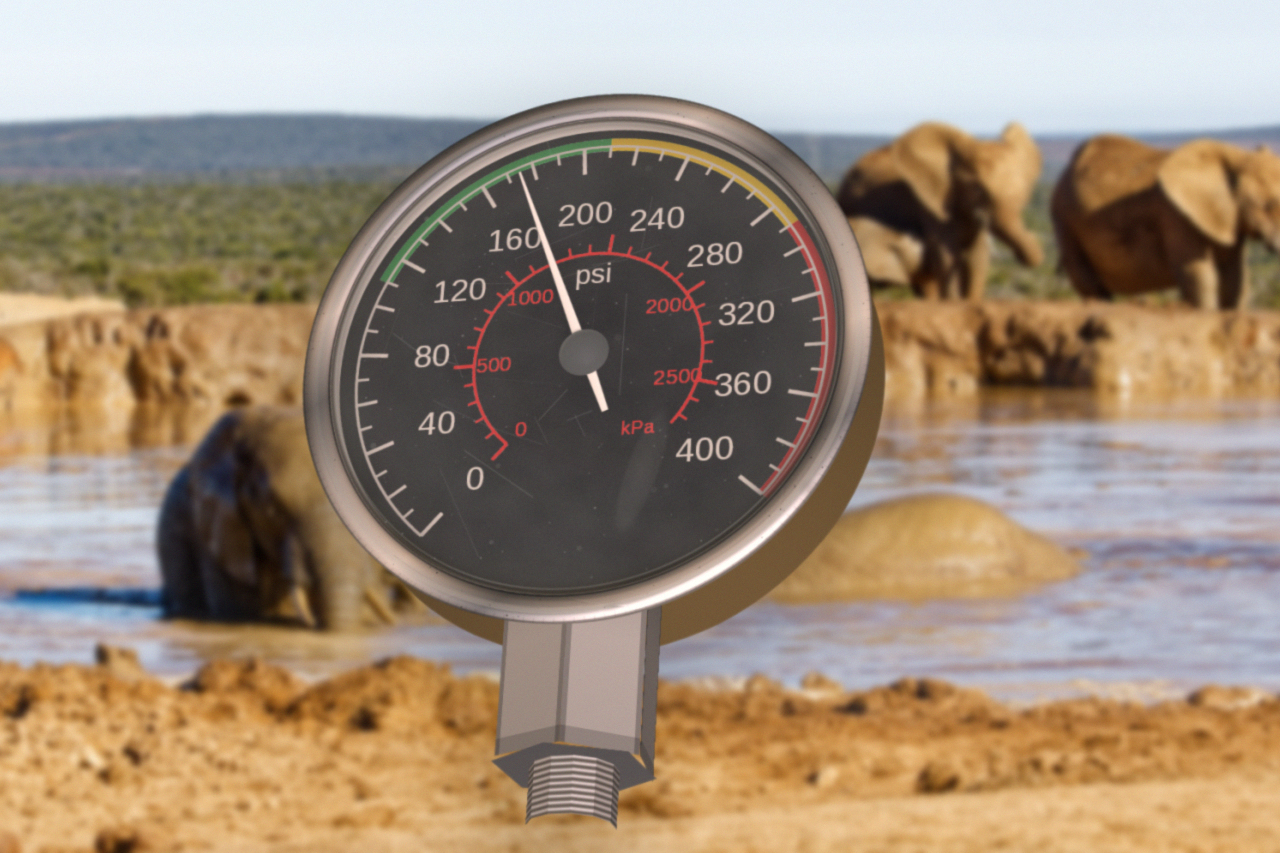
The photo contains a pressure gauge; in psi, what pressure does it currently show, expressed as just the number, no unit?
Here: 175
